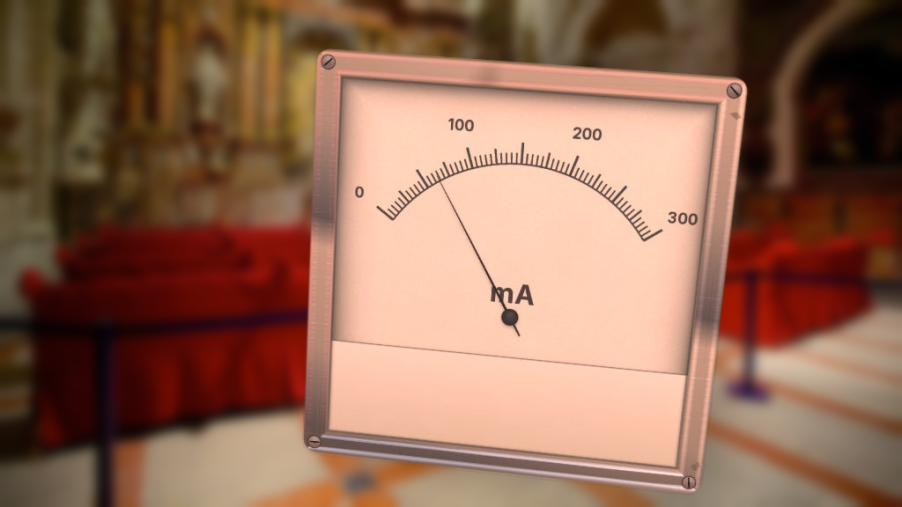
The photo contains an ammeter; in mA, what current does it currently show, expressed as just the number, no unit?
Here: 65
